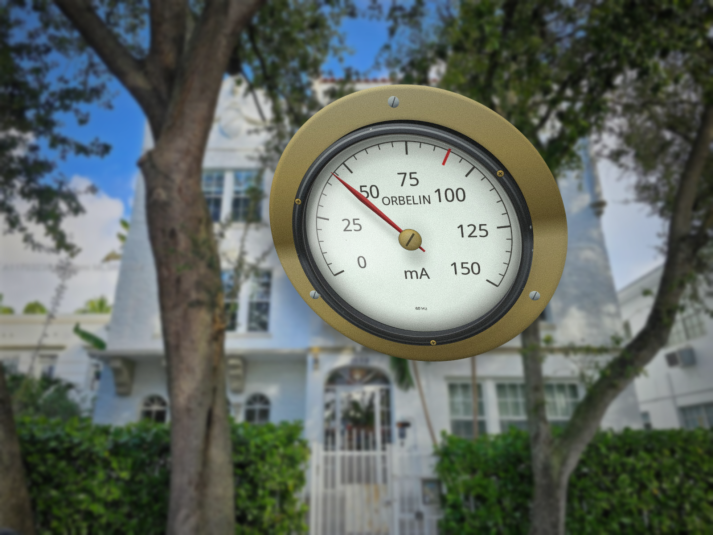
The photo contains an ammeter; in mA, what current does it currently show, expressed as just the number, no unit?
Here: 45
